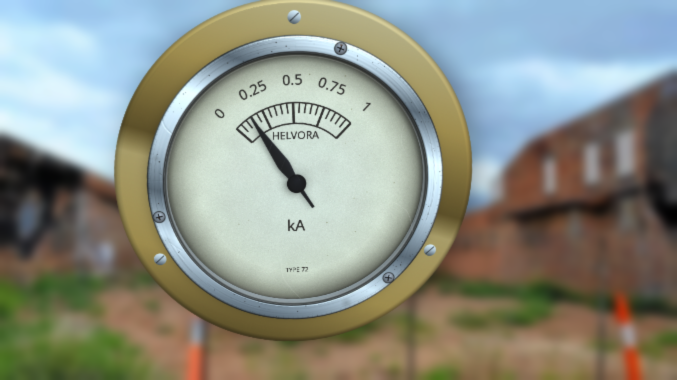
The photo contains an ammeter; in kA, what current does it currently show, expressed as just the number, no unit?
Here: 0.15
